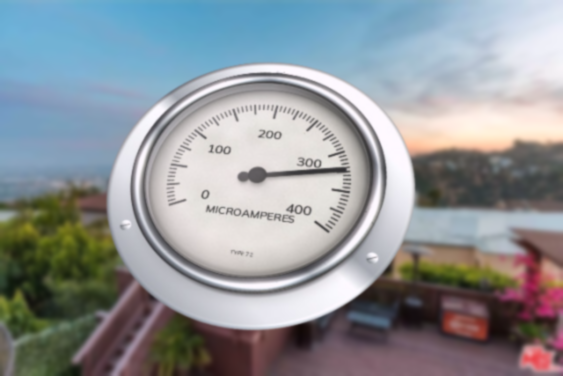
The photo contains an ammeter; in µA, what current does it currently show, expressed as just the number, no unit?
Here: 325
